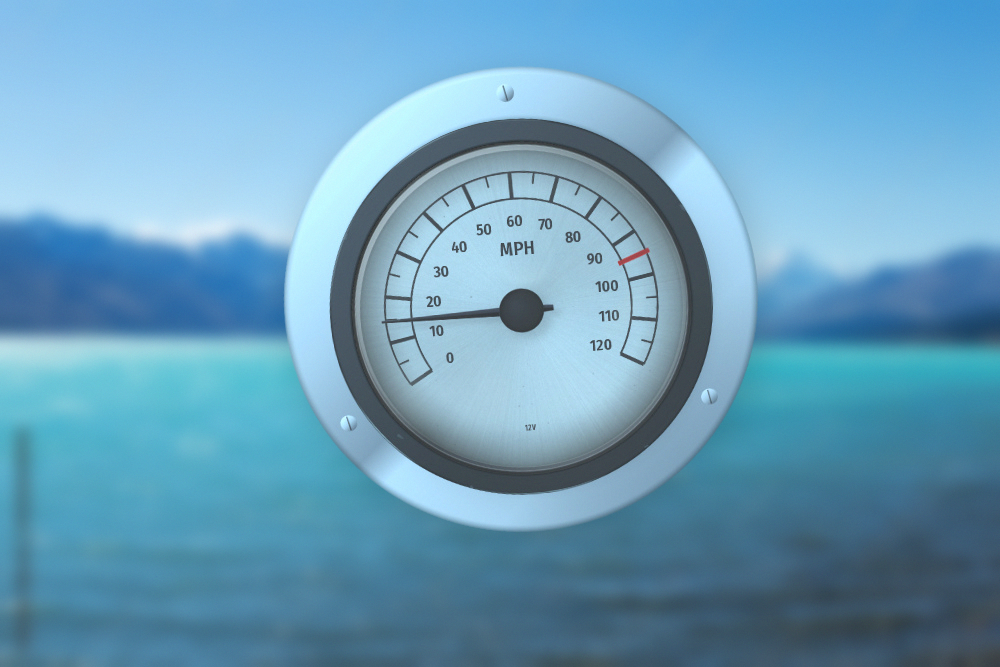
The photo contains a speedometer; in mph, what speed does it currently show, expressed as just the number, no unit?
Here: 15
